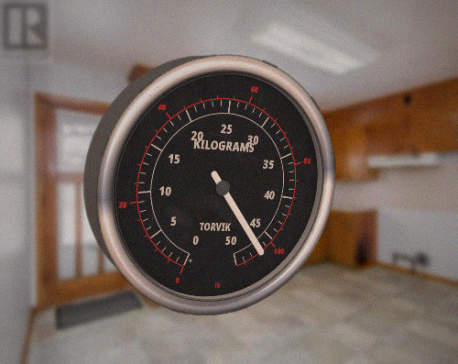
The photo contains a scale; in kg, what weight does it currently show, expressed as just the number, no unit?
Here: 47
